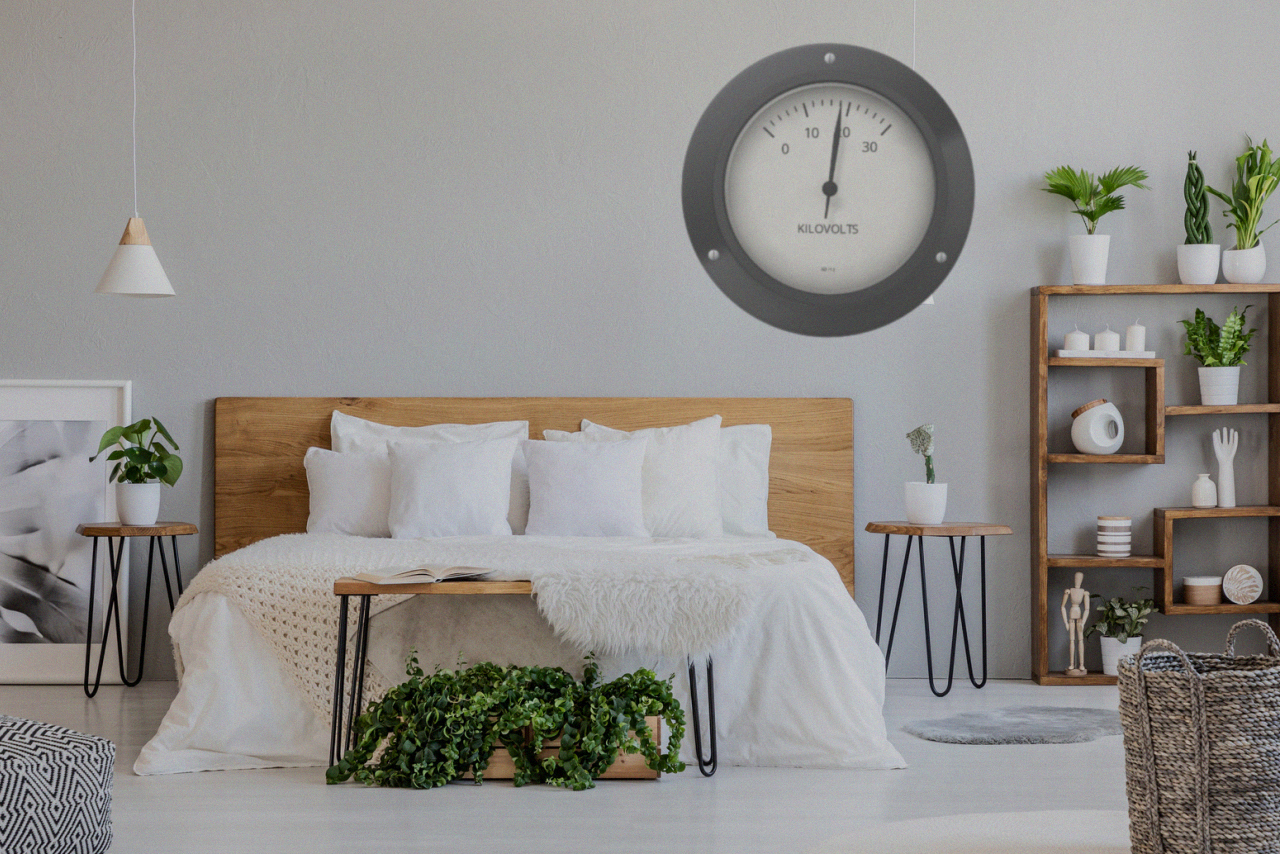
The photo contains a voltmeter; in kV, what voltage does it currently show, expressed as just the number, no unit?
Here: 18
